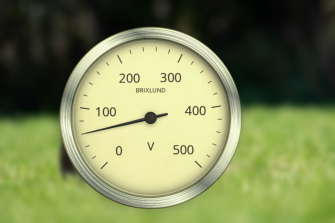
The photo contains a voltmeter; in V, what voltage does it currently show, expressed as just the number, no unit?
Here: 60
